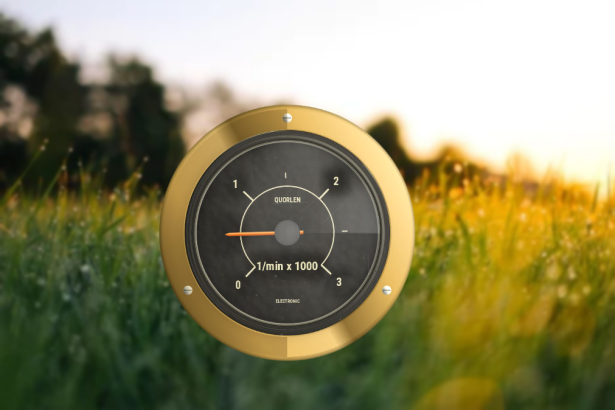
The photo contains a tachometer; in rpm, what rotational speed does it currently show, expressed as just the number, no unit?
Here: 500
